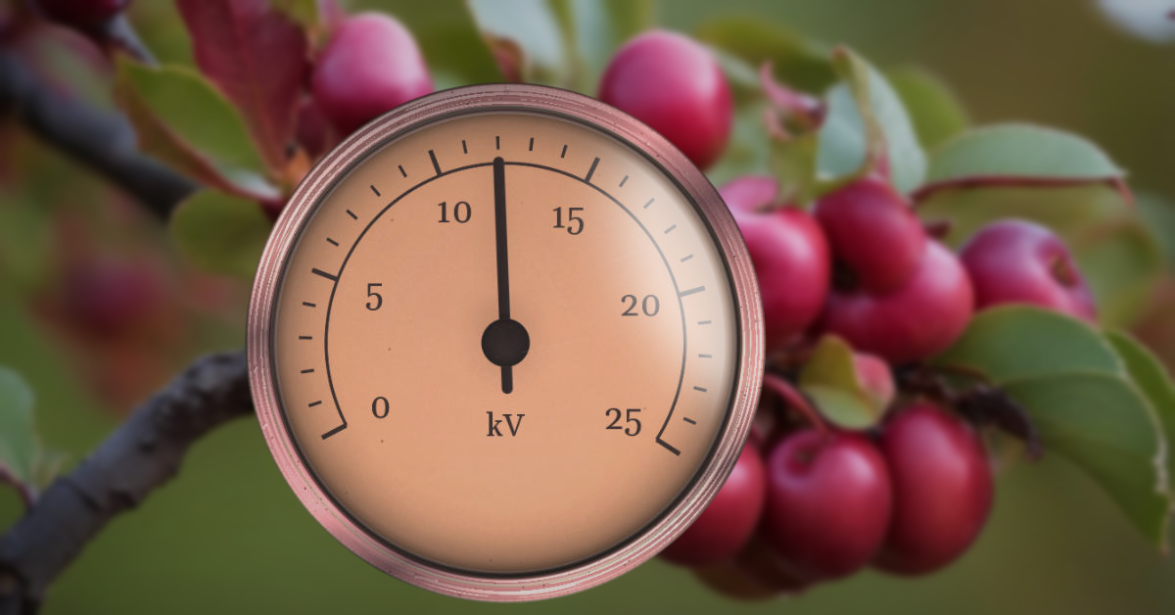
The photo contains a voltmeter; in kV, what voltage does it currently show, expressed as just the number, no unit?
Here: 12
